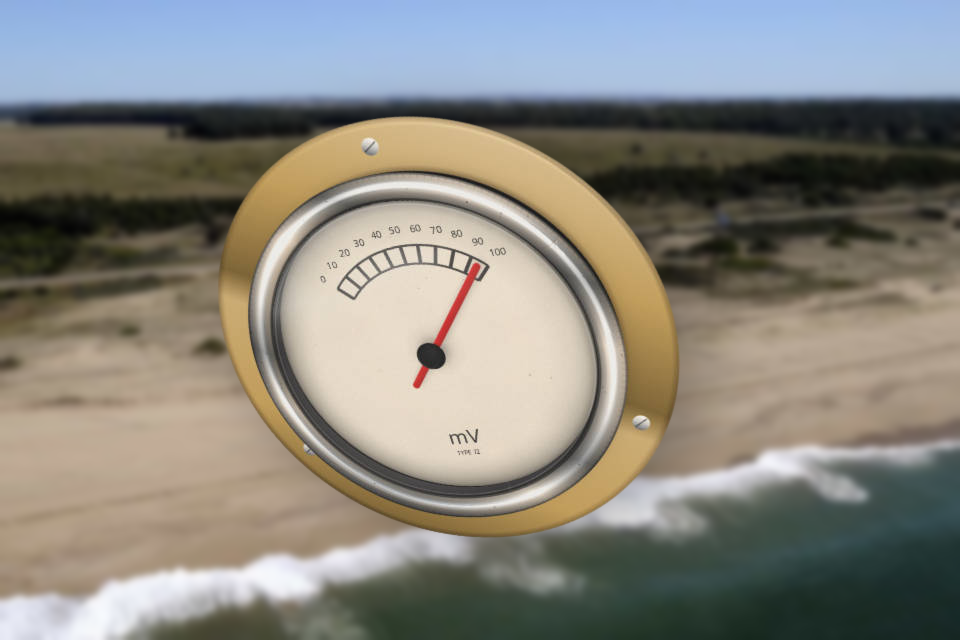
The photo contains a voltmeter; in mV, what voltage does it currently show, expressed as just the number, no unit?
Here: 95
